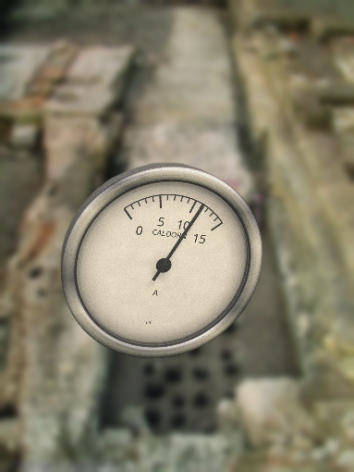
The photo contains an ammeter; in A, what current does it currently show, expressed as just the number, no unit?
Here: 11
